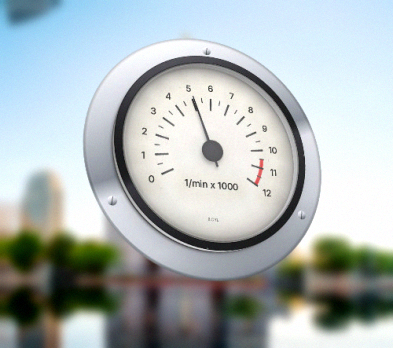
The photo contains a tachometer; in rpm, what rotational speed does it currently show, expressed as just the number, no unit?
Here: 5000
